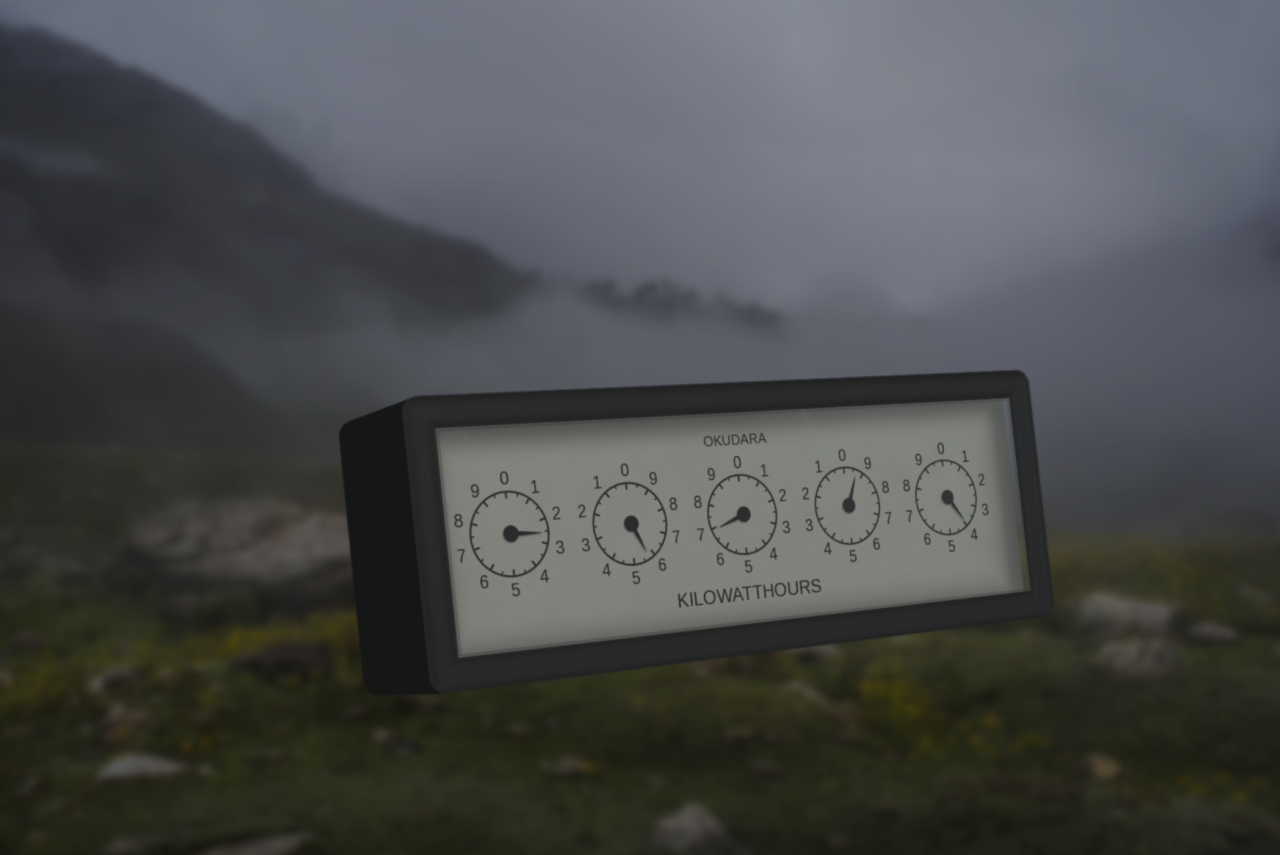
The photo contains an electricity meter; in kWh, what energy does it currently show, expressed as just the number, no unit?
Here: 25694
